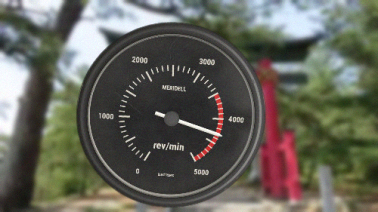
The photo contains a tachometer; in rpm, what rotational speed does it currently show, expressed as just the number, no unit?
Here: 4300
